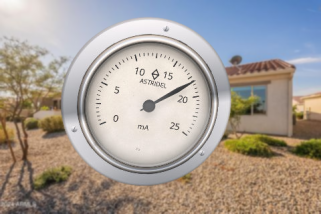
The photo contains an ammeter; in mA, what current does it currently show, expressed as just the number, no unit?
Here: 18
